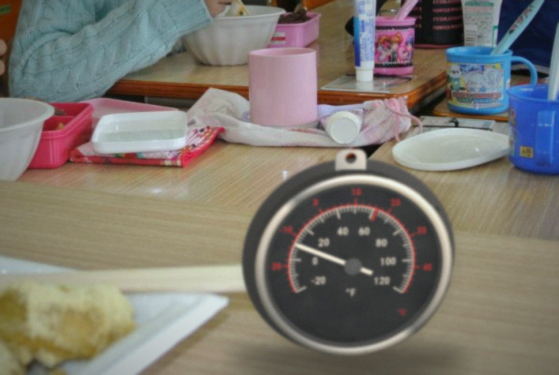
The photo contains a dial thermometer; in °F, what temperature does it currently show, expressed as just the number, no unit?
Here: 10
